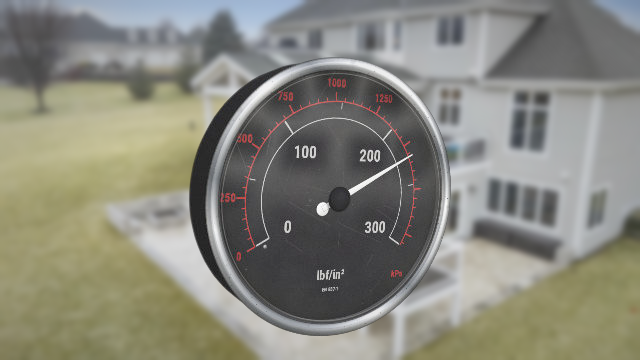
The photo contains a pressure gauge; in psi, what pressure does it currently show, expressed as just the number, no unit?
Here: 225
